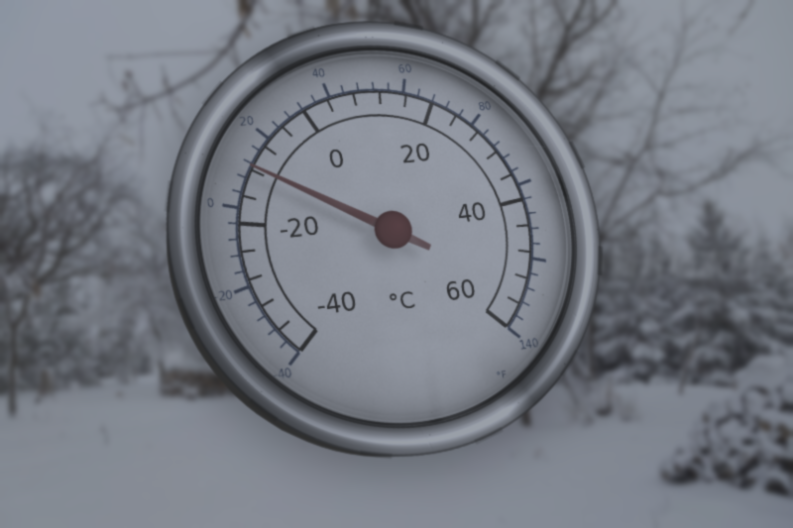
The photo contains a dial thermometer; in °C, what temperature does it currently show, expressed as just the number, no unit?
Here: -12
